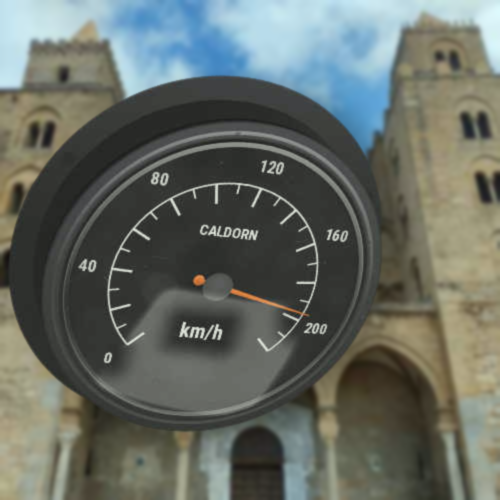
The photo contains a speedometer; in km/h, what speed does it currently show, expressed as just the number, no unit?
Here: 195
